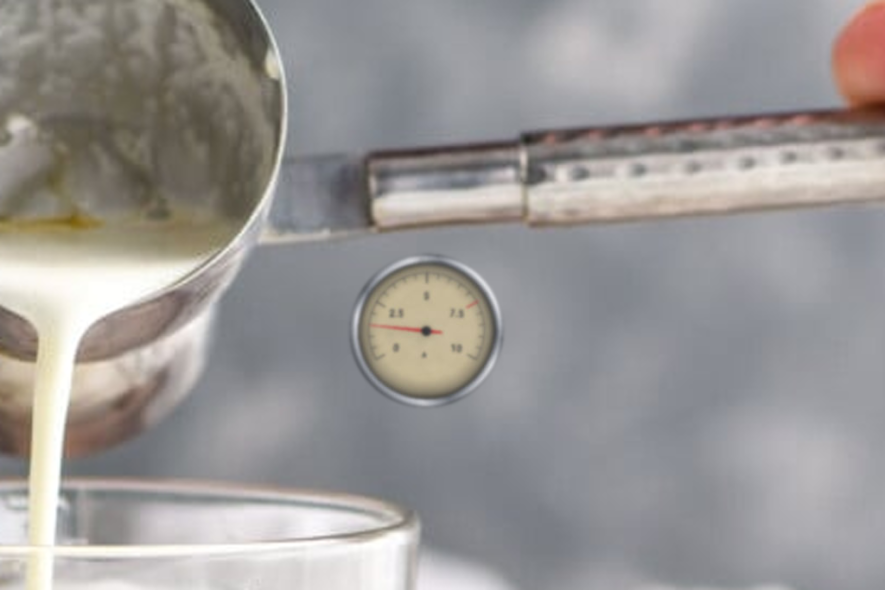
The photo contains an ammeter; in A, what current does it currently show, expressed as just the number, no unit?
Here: 1.5
